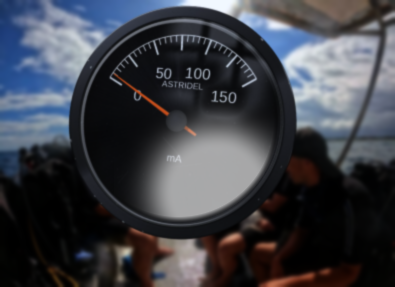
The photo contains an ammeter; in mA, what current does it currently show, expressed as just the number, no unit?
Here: 5
